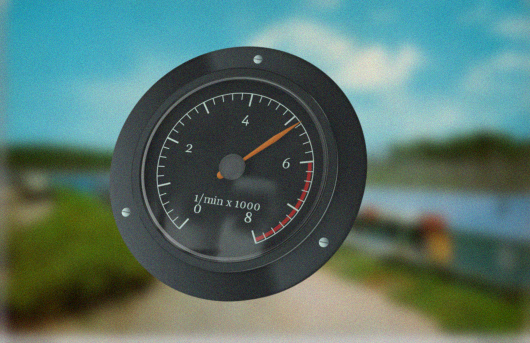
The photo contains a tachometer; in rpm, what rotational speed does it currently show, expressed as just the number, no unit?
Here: 5200
